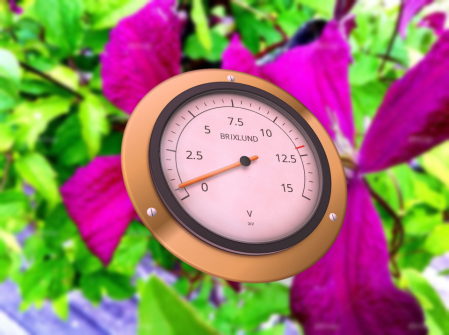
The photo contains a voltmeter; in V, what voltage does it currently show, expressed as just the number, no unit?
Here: 0.5
